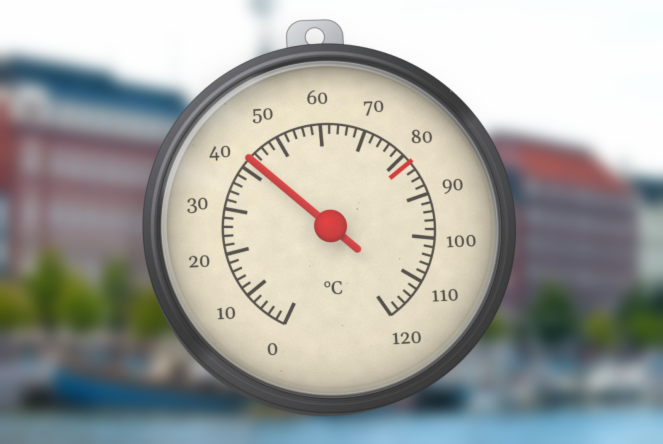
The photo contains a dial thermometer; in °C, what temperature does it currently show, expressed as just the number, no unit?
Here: 42
